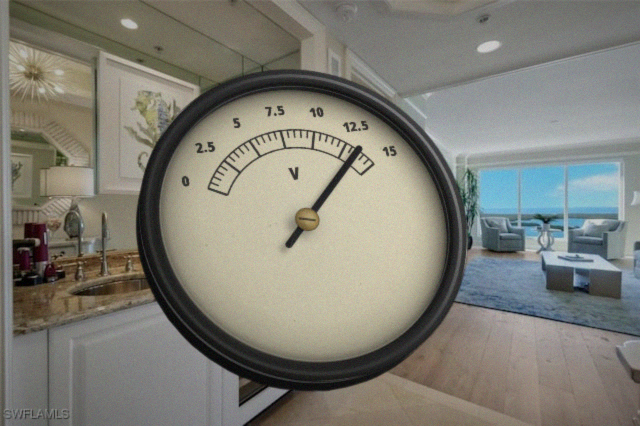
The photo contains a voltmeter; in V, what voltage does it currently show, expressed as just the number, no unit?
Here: 13.5
